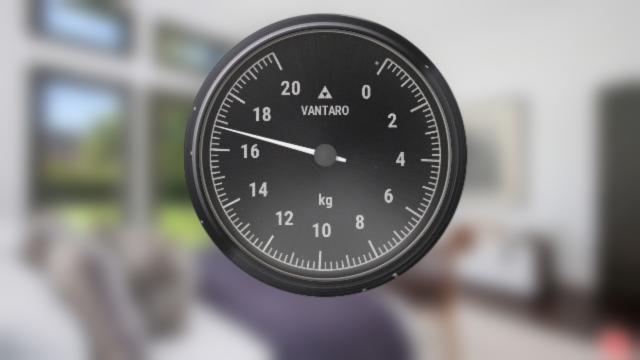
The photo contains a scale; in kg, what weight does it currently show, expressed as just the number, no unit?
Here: 16.8
